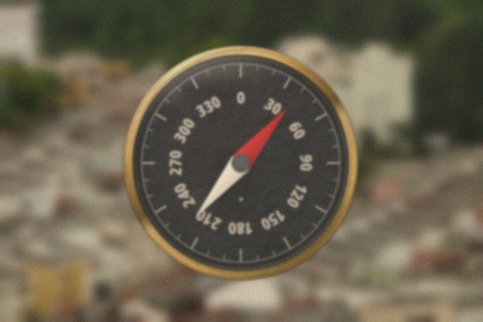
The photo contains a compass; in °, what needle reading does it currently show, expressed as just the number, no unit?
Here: 40
